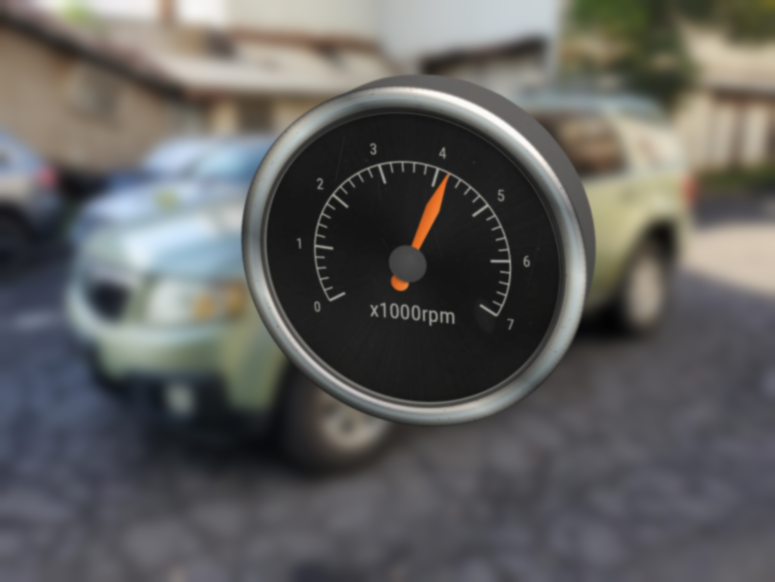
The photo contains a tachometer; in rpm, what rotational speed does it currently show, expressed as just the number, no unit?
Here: 4200
